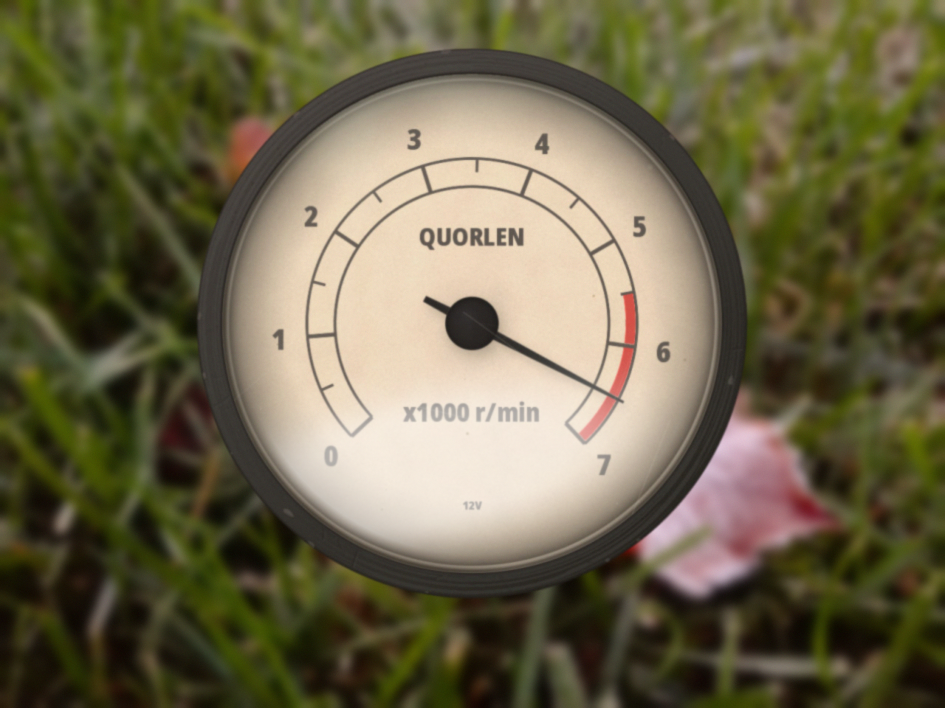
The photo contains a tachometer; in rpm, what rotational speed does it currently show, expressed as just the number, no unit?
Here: 6500
